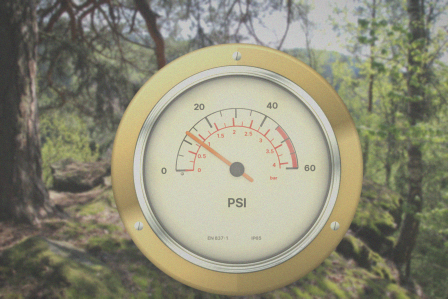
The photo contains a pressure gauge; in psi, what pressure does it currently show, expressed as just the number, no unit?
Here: 12.5
